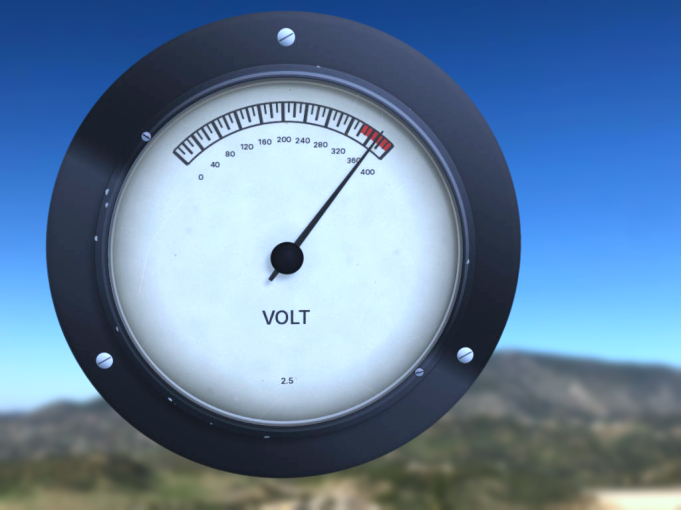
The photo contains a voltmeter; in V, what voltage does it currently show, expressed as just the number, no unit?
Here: 370
